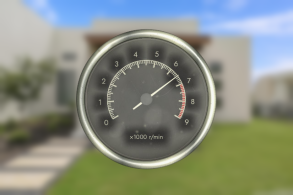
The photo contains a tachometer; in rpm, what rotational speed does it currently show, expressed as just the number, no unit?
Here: 6500
